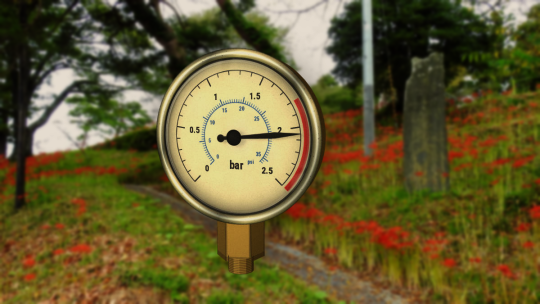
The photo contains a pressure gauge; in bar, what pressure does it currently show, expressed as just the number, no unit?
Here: 2.05
